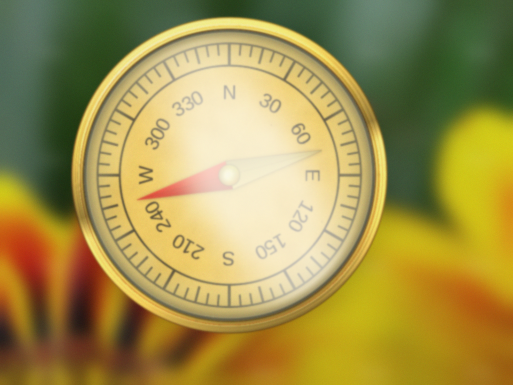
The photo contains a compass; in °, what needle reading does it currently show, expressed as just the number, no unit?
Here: 255
